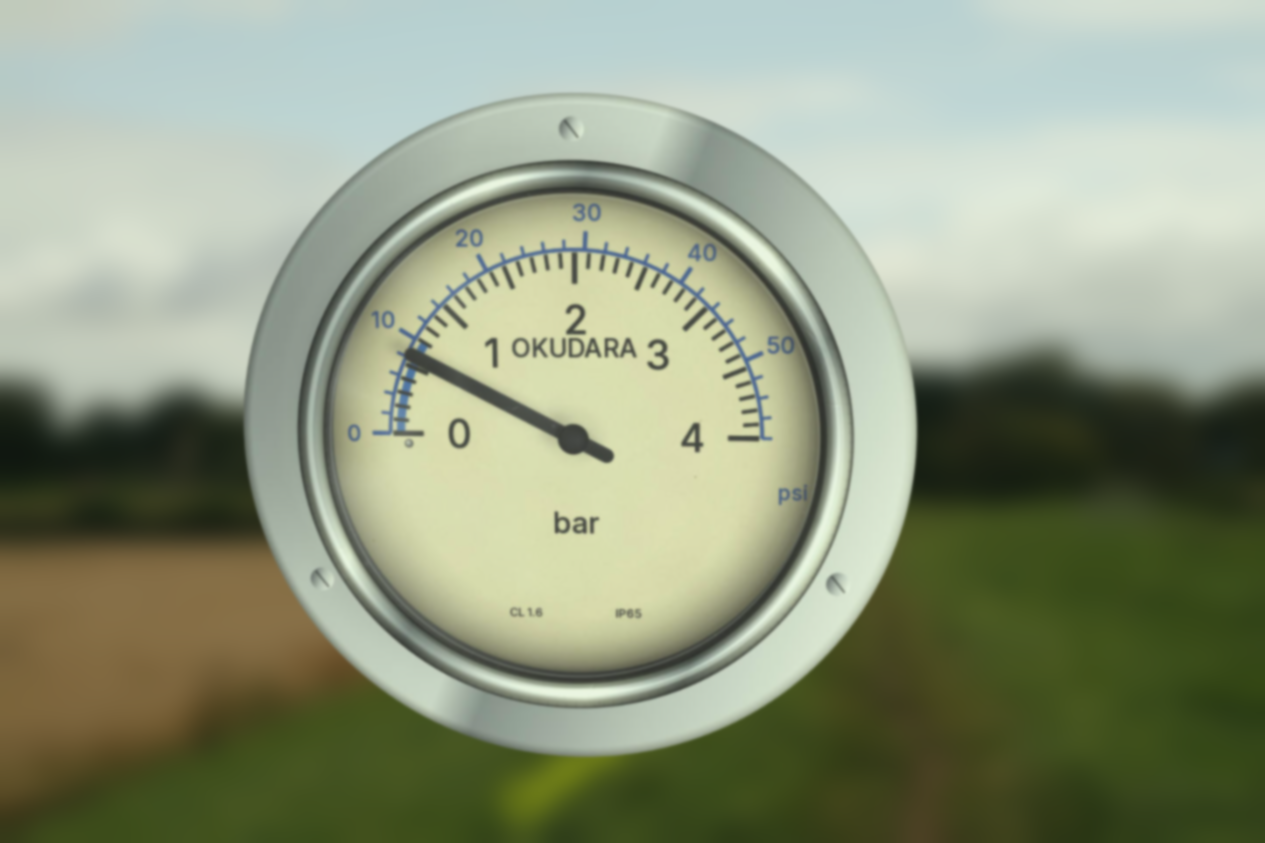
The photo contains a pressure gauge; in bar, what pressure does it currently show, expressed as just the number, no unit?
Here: 0.6
